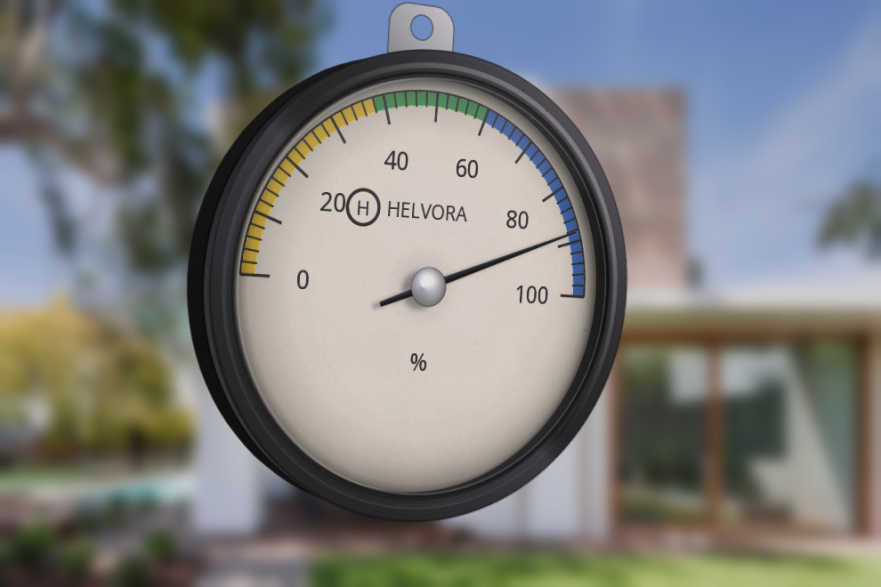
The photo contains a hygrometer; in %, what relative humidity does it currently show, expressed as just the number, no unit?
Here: 88
